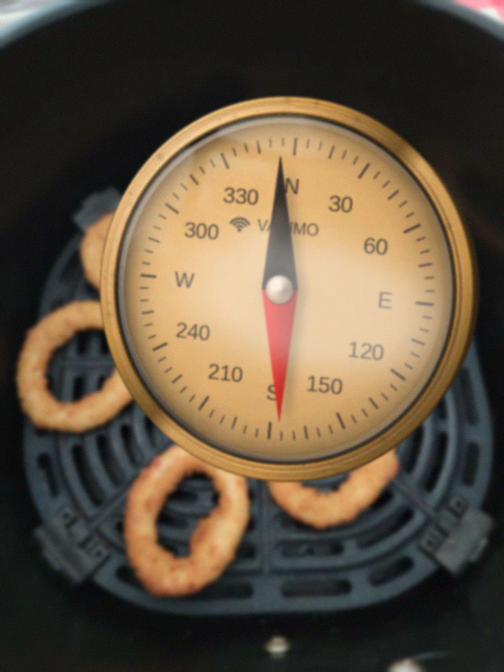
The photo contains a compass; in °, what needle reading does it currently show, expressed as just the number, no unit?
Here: 175
